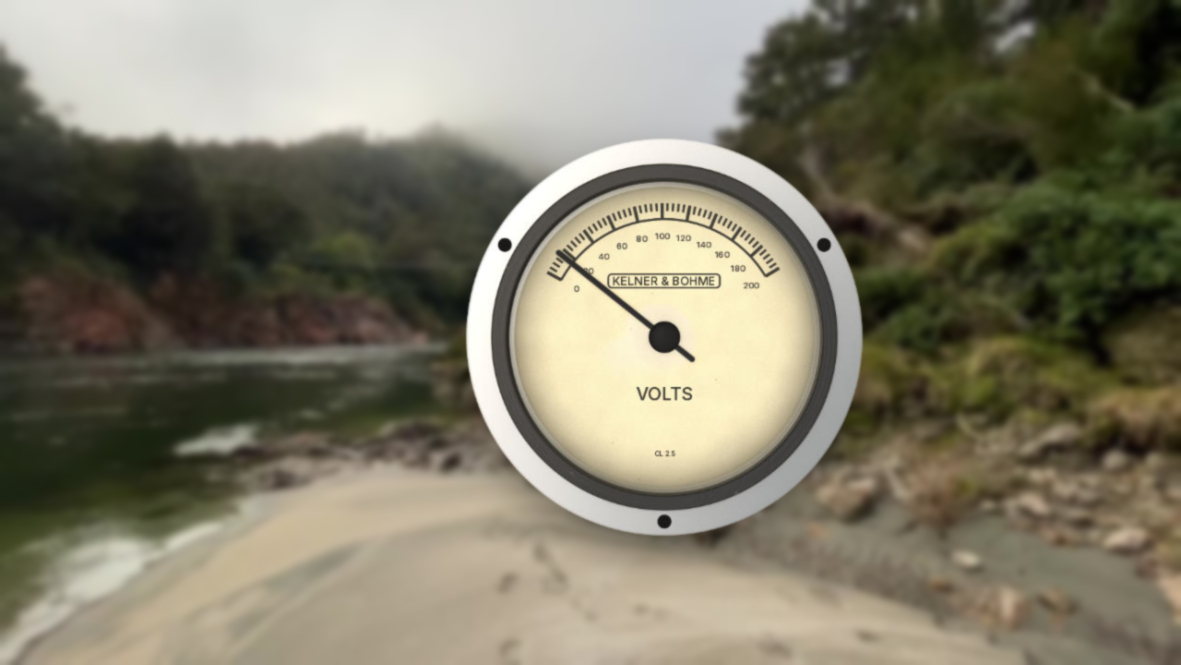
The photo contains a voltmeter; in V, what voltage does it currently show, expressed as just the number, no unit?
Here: 16
